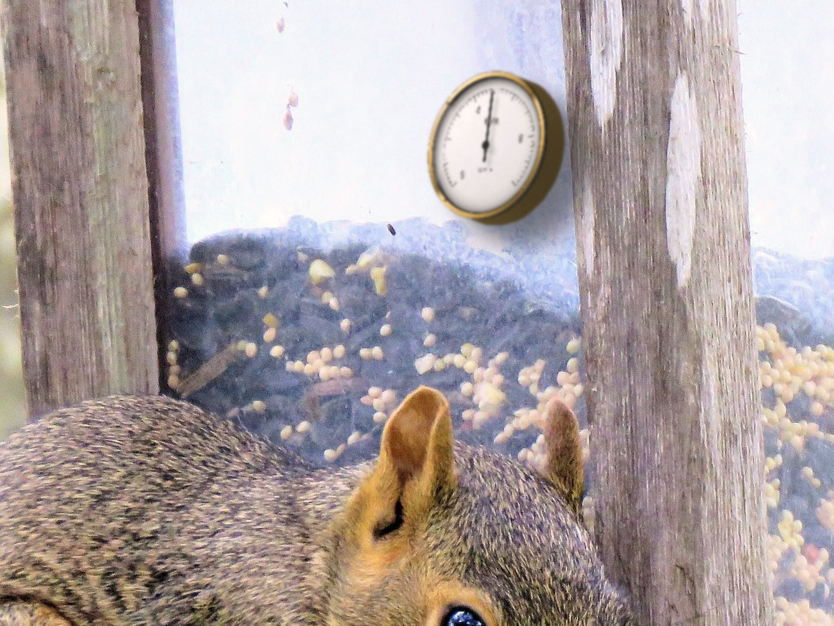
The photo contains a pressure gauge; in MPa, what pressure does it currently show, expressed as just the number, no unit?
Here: 5
